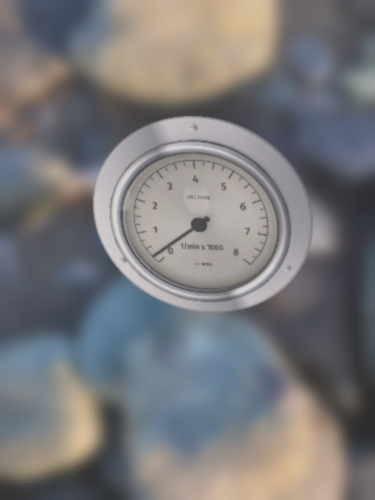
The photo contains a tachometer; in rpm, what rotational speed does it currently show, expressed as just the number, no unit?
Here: 250
